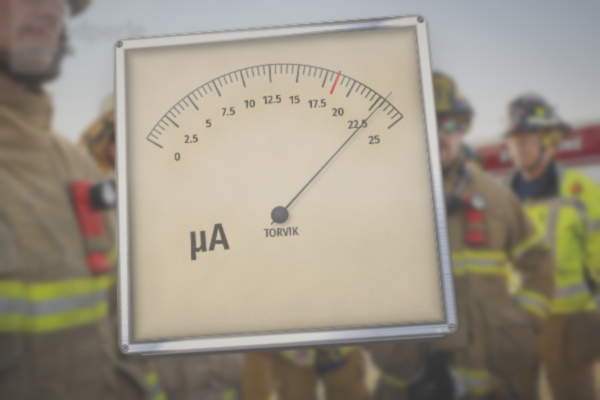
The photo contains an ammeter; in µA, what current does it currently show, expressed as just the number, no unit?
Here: 23
